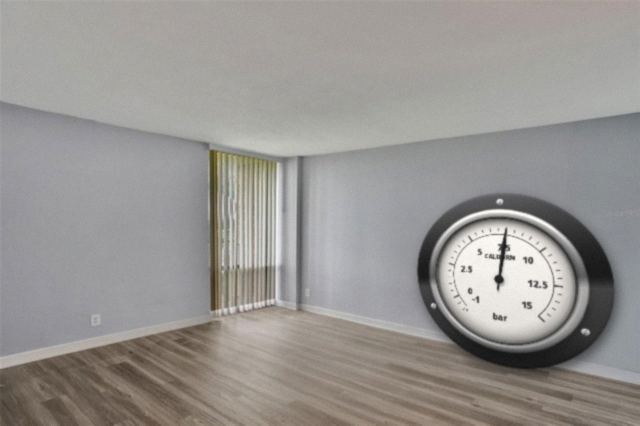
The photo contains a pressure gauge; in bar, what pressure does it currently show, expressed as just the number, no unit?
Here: 7.5
